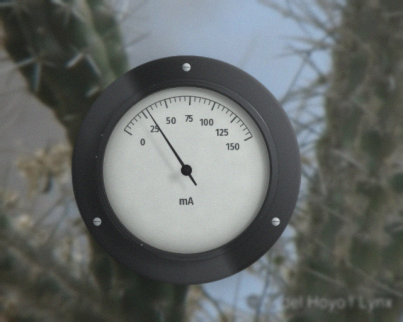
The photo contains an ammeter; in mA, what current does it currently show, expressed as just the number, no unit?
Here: 30
